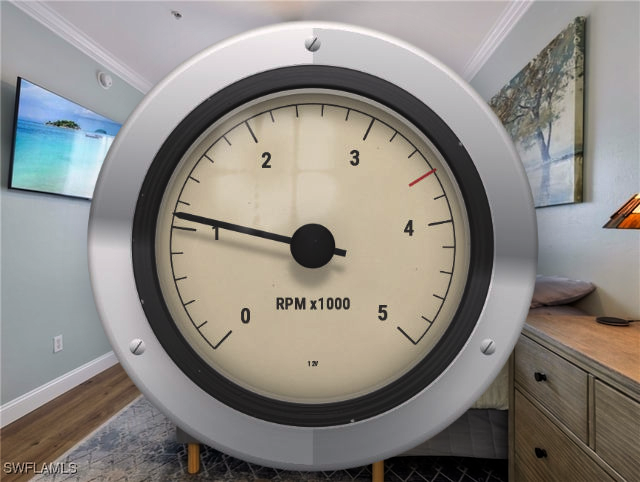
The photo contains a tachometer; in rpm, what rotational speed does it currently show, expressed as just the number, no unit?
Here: 1100
